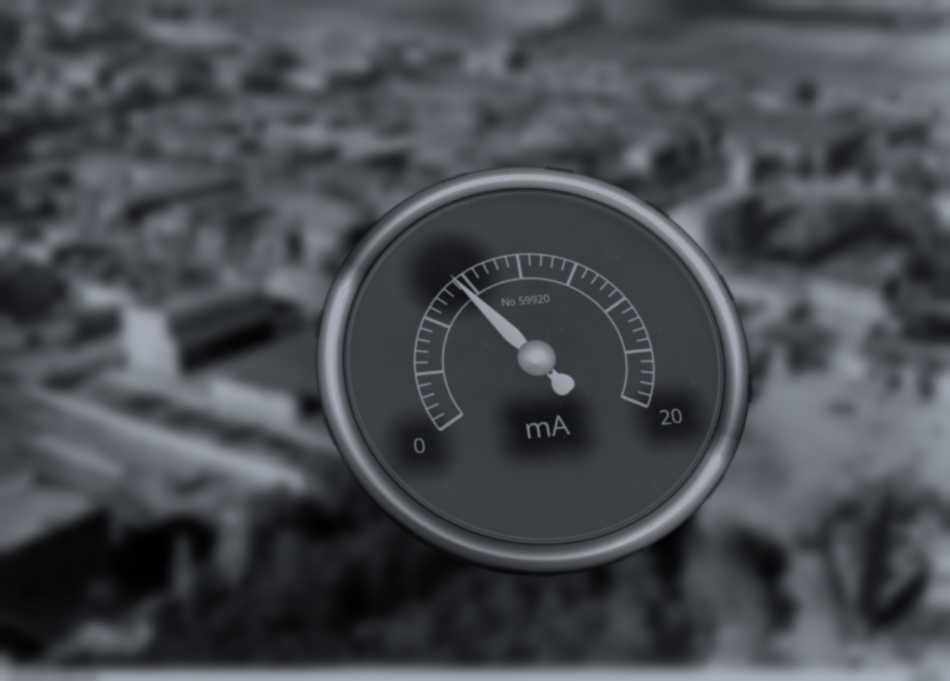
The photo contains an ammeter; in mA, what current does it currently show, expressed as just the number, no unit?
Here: 7
